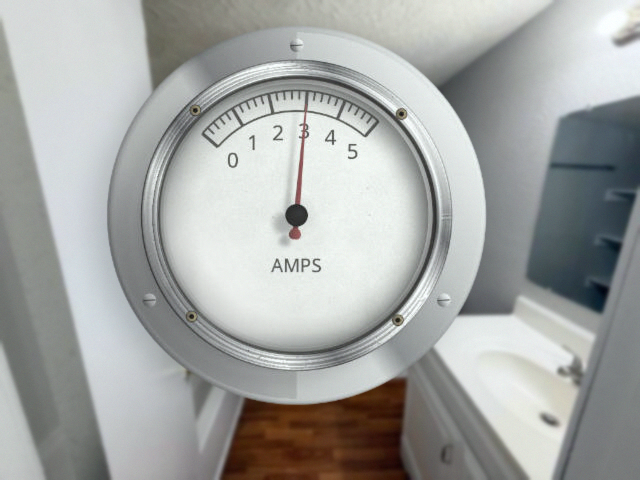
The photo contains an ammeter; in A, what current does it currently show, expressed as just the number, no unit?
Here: 3
